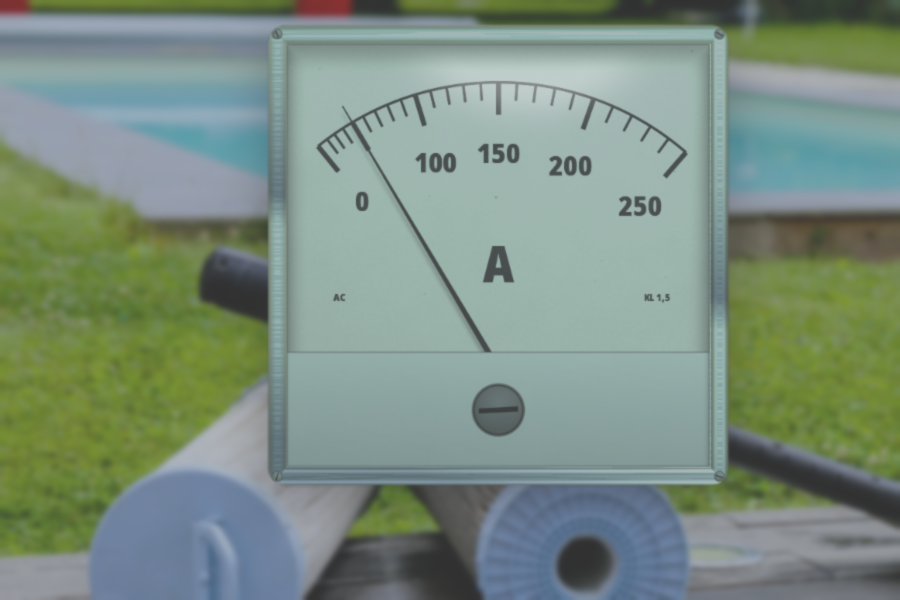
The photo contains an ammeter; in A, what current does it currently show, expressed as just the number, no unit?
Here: 50
